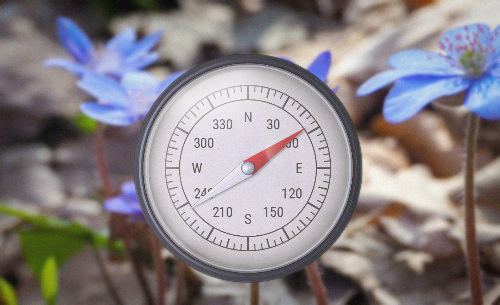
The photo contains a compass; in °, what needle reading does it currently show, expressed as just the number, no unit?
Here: 55
